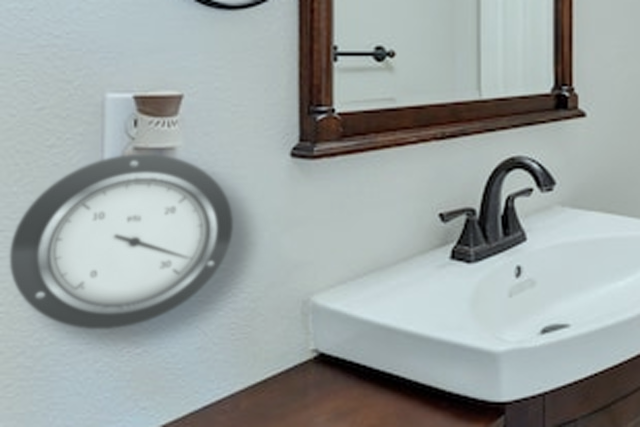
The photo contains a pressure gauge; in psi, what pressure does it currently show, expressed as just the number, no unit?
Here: 28
